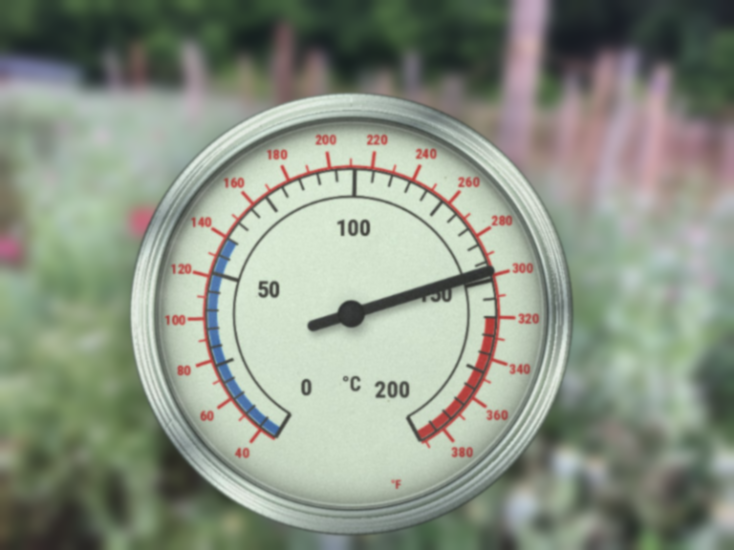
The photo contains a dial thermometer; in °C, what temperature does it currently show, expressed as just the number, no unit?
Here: 147.5
